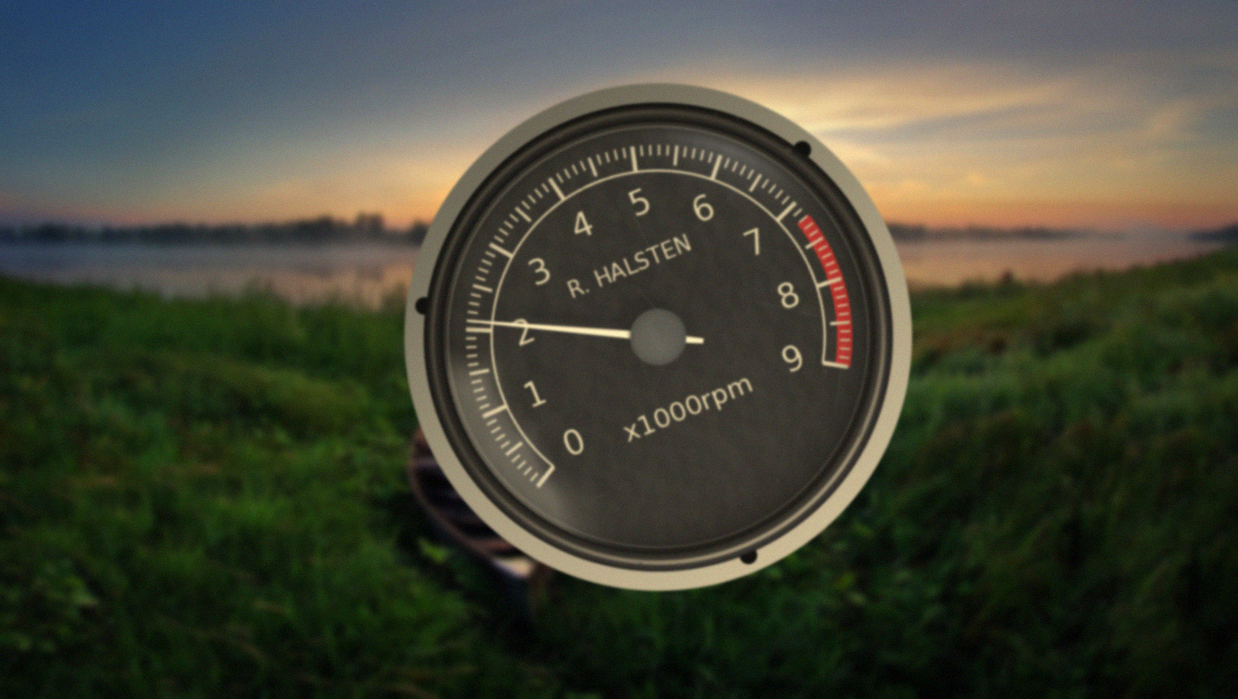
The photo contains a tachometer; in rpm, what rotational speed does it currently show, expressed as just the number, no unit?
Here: 2100
